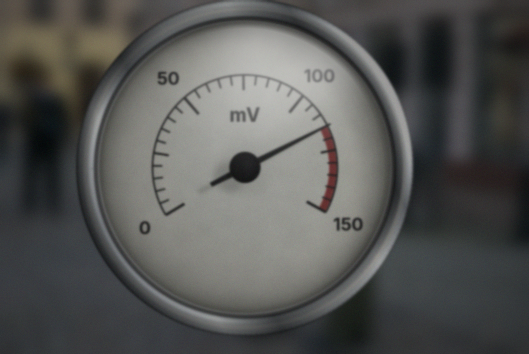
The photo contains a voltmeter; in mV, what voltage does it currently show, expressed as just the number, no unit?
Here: 115
